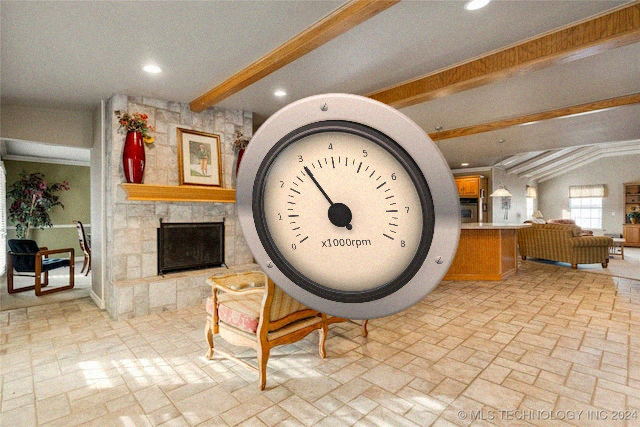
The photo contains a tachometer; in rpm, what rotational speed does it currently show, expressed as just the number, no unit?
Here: 3000
